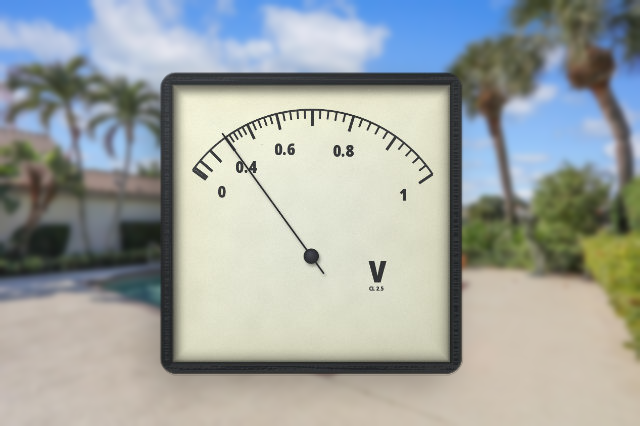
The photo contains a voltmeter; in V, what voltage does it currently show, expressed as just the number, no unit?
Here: 0.4
